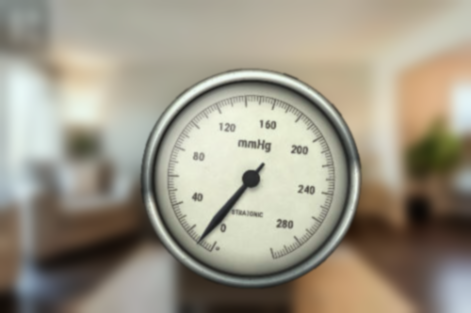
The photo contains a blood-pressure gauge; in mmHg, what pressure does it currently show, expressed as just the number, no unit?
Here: 10
